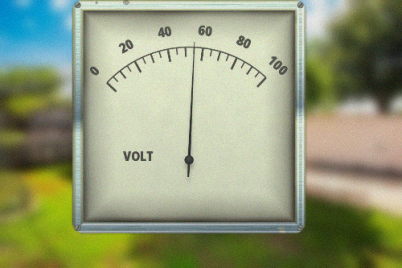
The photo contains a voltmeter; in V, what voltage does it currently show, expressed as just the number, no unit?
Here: 55
